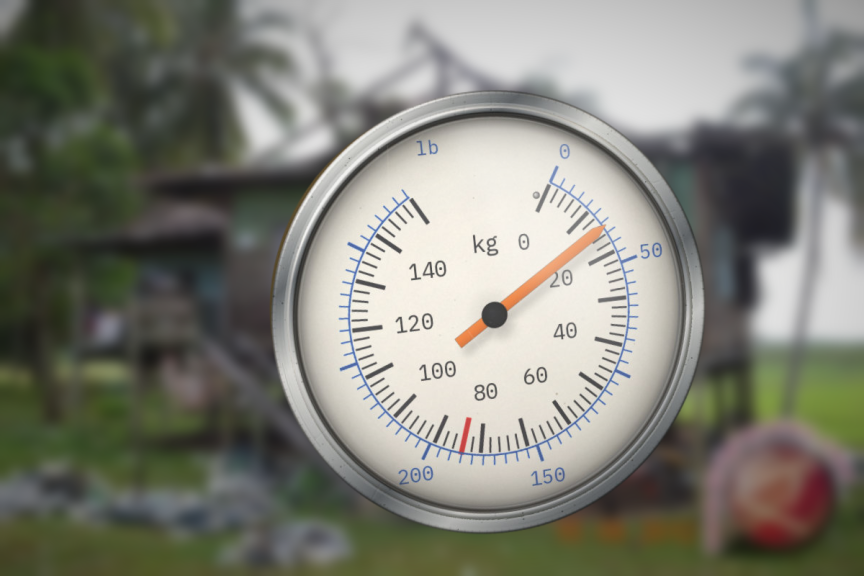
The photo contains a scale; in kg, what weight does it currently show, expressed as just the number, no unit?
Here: 14
